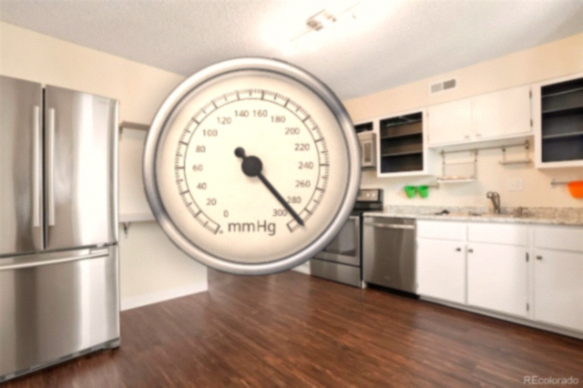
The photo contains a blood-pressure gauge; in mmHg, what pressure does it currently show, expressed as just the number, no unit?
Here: 290
